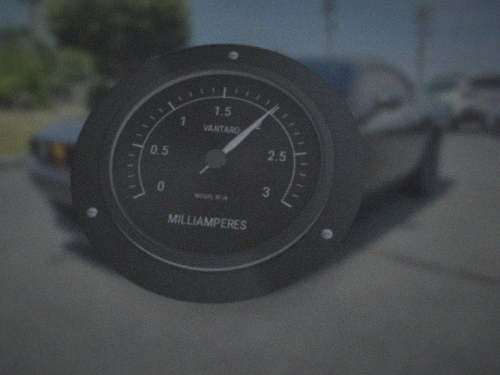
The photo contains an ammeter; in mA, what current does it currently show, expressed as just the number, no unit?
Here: 2
